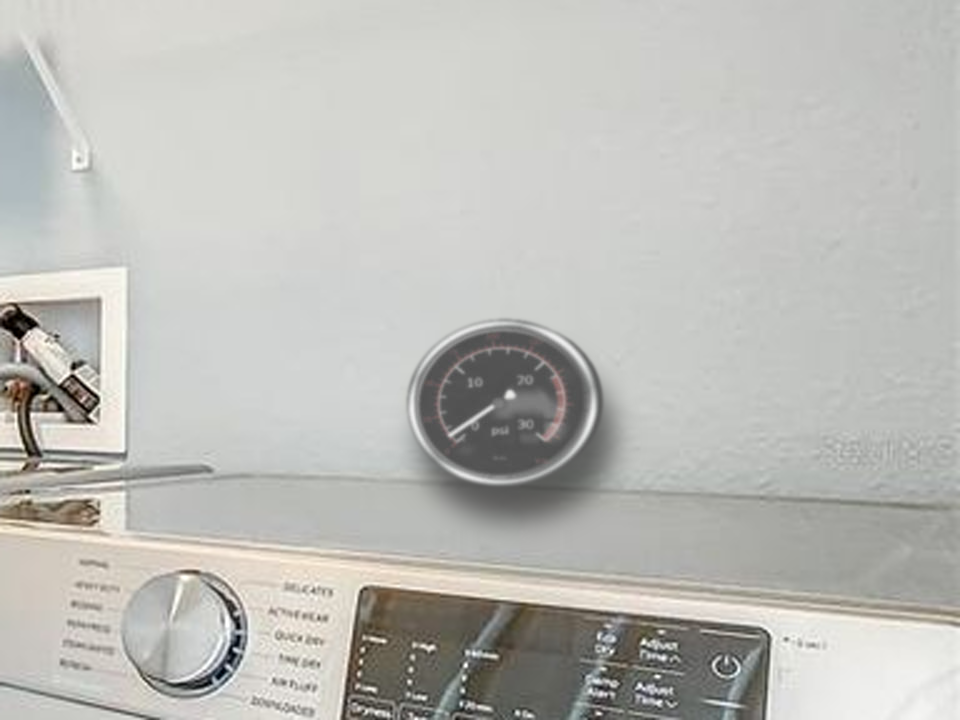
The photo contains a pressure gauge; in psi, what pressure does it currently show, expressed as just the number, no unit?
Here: 1
